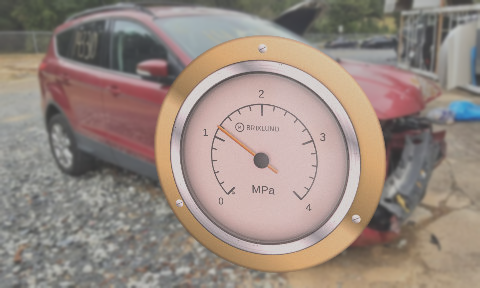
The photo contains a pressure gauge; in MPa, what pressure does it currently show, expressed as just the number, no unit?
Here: 1.2
